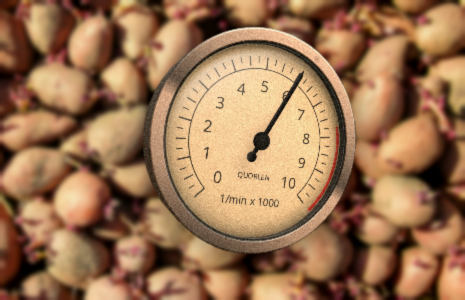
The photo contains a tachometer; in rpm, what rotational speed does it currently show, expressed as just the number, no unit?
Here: 6000
